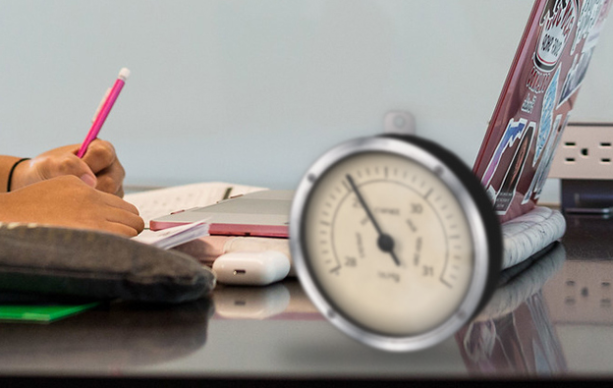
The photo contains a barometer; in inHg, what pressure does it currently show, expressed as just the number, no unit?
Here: 29.1
